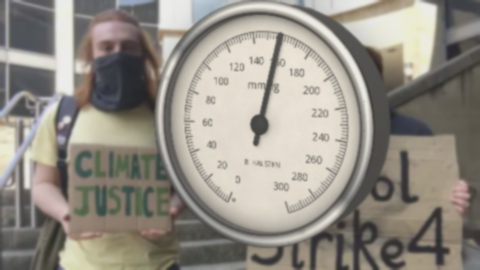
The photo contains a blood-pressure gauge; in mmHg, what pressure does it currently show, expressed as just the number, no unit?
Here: 160
